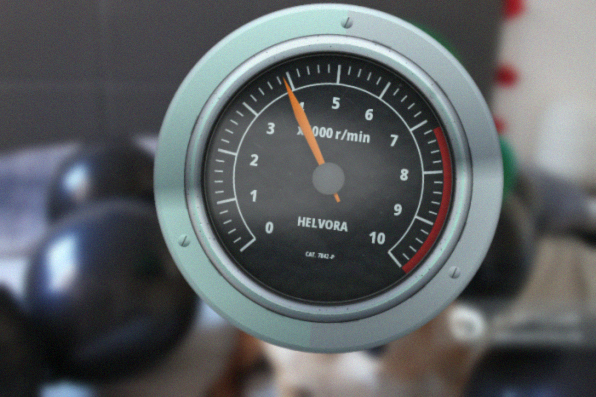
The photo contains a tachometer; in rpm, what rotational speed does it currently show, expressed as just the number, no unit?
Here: 3900
